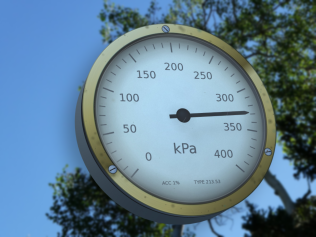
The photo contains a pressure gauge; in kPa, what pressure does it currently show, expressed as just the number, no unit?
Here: 330
